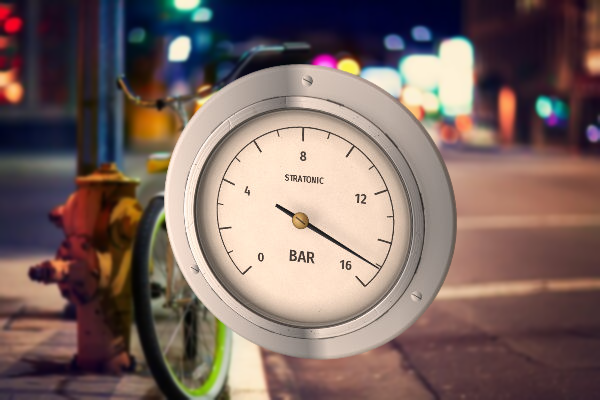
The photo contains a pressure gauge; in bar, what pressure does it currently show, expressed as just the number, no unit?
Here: 15
